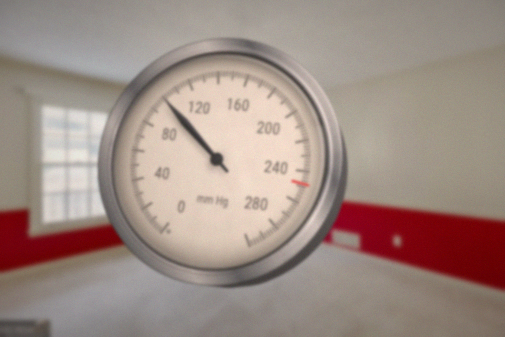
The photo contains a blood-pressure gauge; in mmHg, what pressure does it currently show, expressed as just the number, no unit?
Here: 100
